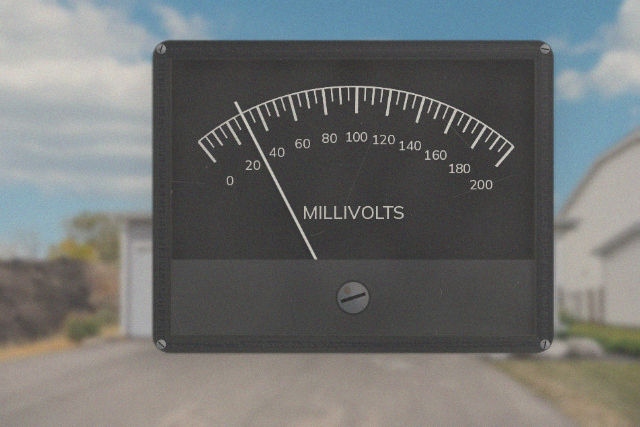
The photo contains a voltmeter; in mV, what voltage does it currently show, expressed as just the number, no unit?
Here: 30
